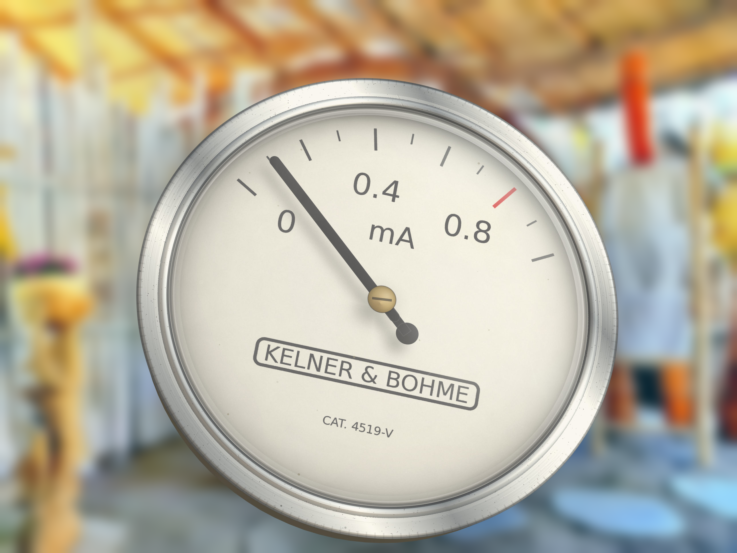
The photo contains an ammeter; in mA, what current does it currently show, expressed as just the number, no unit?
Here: 0.1
